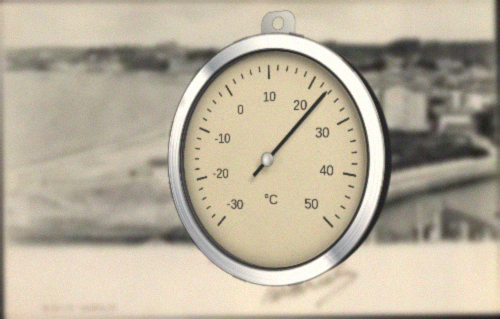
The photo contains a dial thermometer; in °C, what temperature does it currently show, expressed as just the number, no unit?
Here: 24
